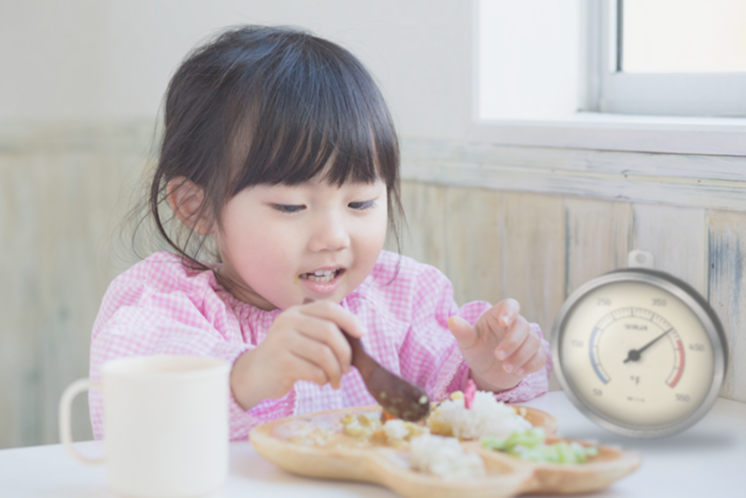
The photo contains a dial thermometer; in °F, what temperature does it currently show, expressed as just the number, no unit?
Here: 400
